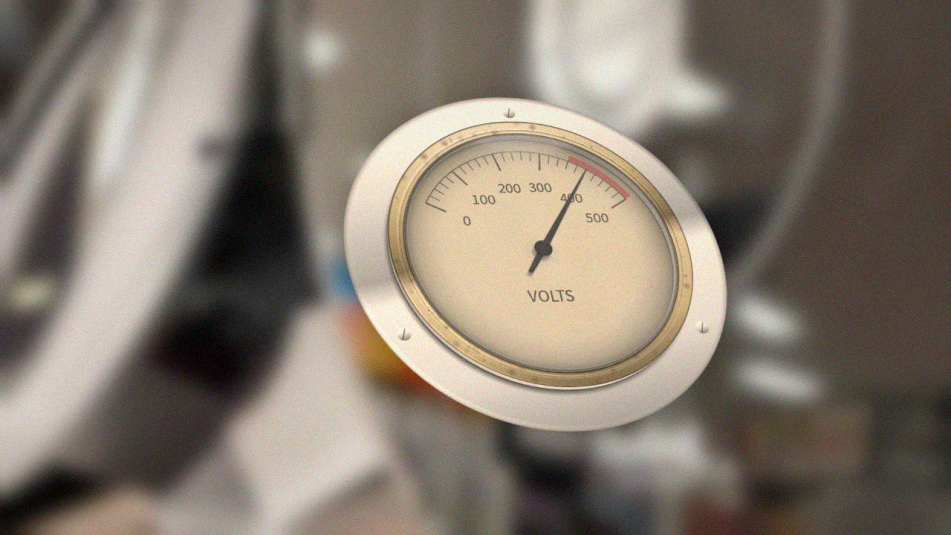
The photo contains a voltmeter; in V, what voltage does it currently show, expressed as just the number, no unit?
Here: 400
